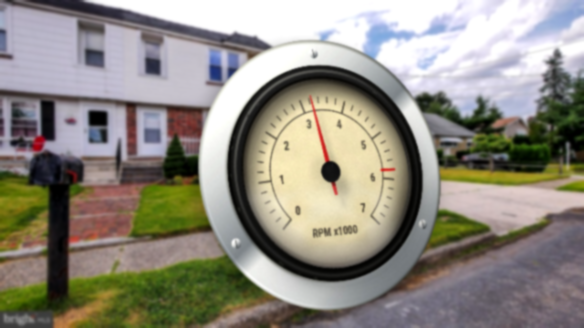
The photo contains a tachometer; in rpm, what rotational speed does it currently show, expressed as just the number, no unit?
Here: 3200
